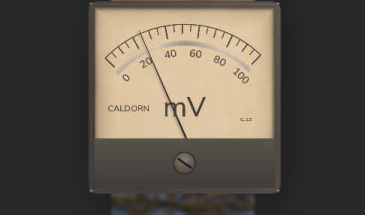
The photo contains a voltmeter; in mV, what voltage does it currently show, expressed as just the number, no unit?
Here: 25
